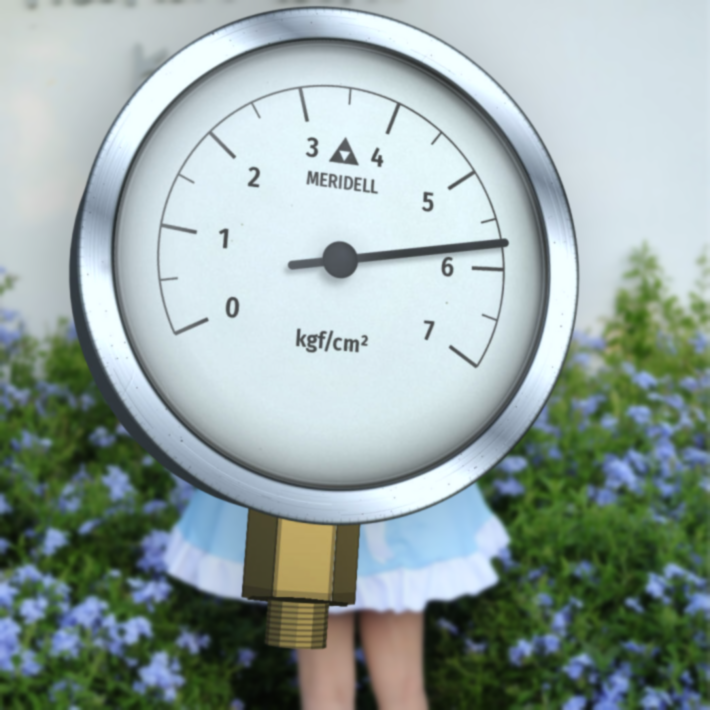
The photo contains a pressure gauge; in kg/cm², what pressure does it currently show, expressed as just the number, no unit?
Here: 5.75
